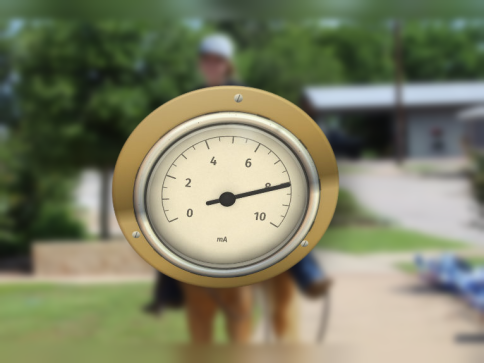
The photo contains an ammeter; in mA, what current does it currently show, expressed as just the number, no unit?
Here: 8
